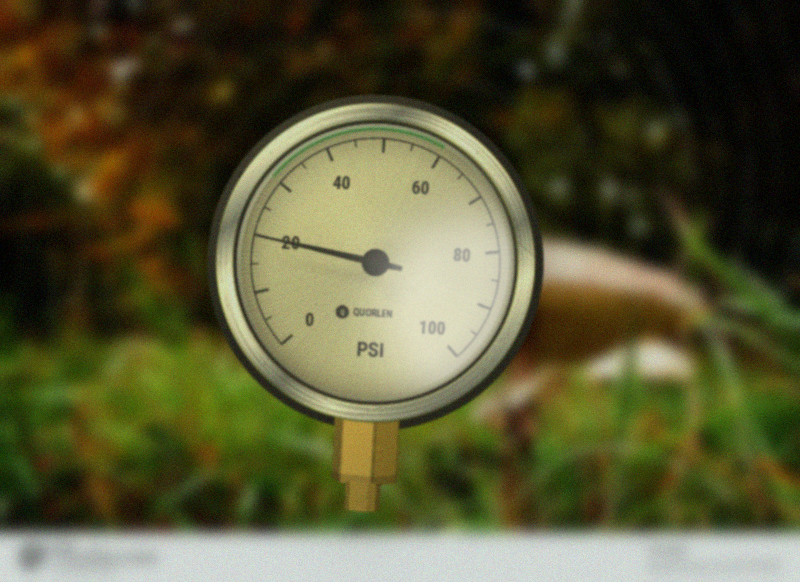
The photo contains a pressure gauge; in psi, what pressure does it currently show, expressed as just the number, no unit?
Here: 20
